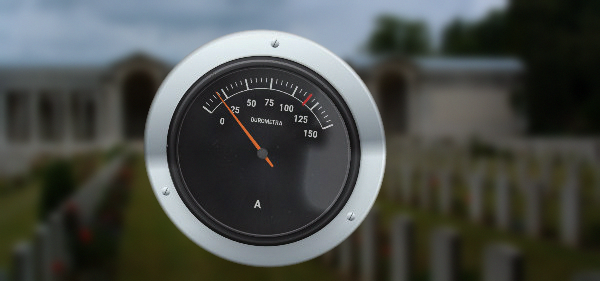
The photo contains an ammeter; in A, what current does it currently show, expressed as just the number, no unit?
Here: 20
